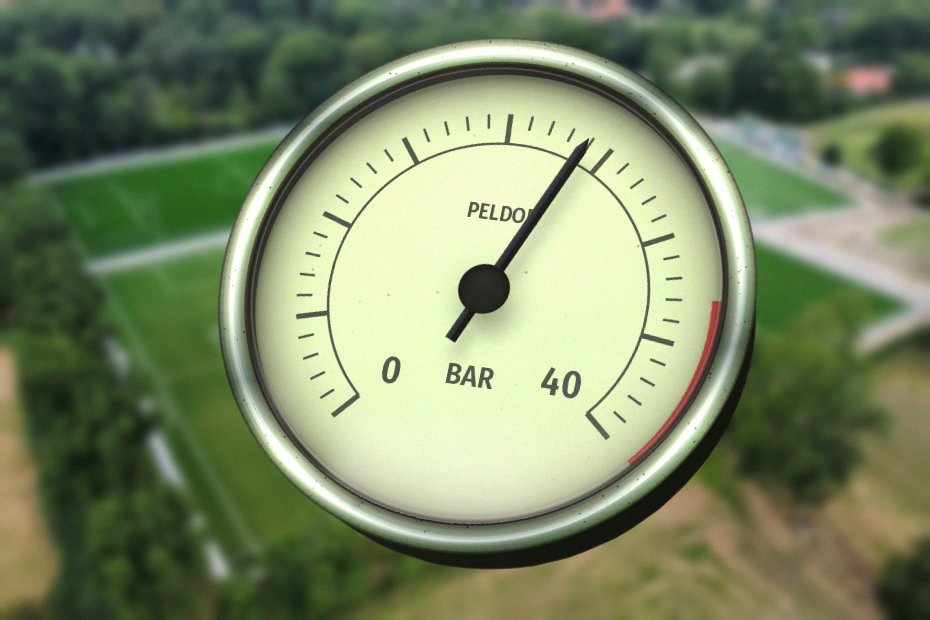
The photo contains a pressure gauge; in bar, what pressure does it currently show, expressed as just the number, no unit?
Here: 24
